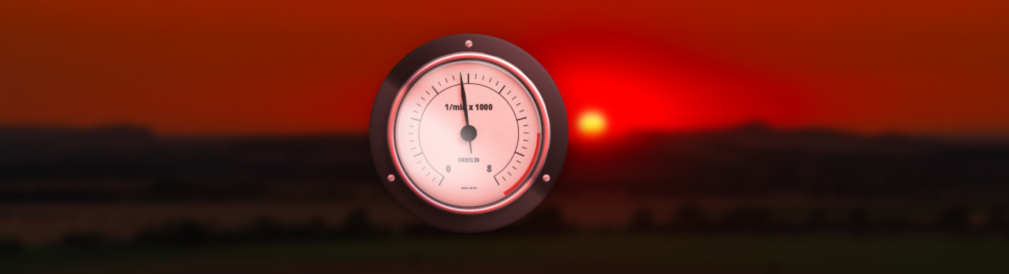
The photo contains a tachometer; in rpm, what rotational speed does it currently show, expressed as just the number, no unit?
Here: 3800
